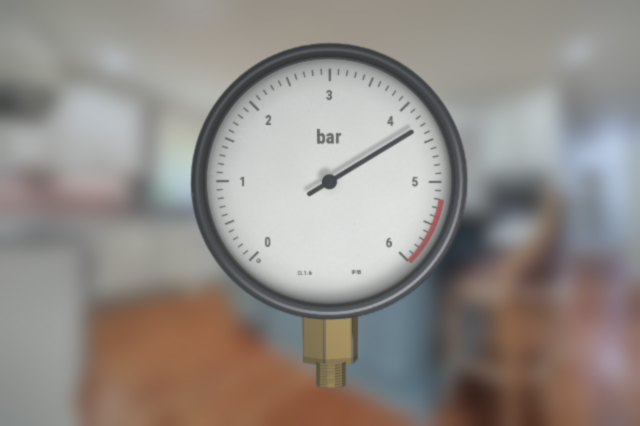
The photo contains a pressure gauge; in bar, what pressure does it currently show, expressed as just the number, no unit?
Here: 4.3
